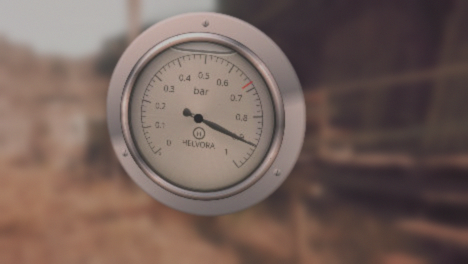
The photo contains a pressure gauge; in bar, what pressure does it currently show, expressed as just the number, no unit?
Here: 0.9
